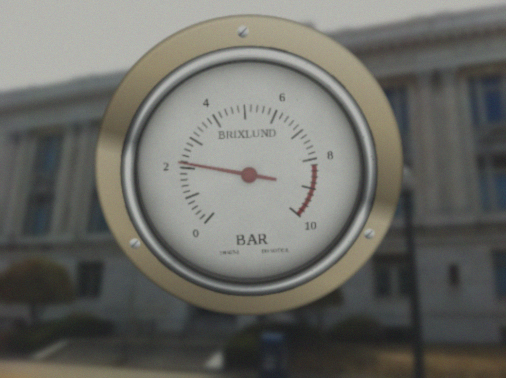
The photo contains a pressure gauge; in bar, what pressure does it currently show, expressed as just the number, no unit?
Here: 2.2
